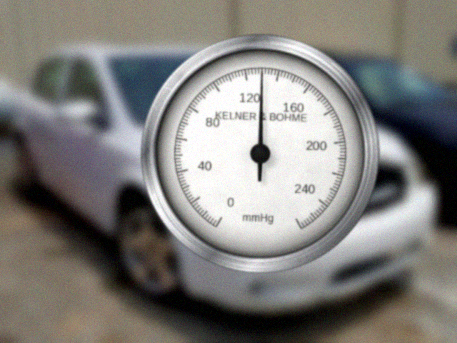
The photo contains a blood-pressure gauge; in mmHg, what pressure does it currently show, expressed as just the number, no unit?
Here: 130
